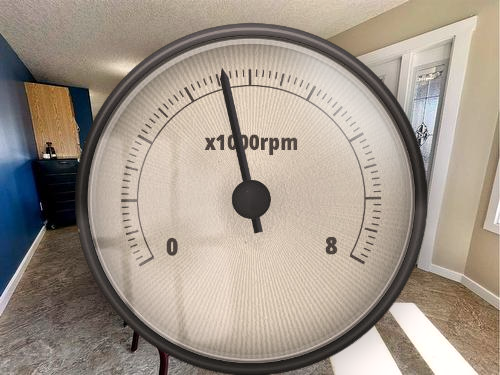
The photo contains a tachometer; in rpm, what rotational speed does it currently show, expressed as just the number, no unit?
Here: 3600
